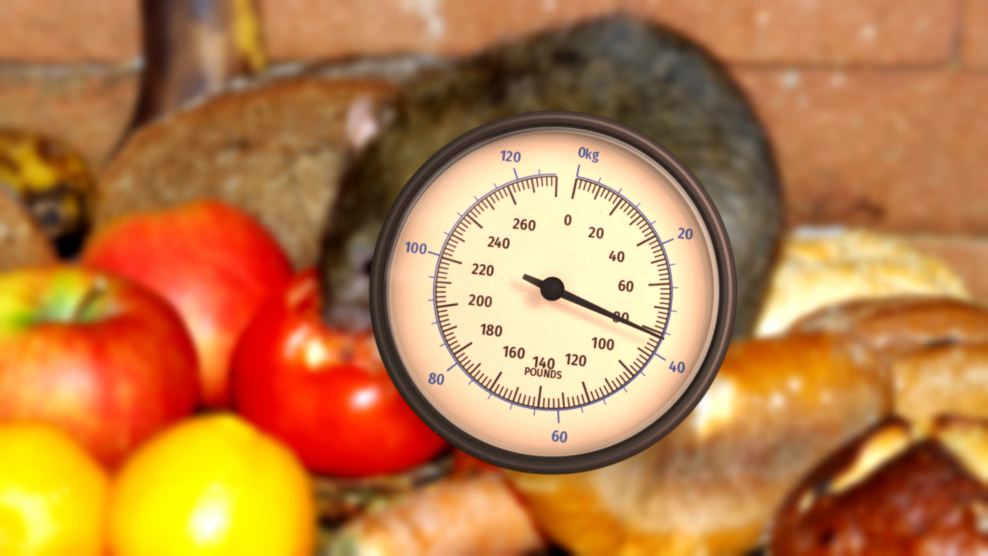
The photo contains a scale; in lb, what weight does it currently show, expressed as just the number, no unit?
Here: 82
